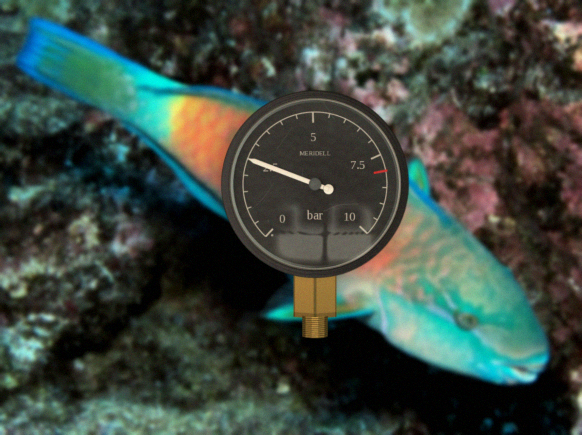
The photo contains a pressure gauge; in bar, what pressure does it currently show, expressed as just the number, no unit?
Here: 2.5
